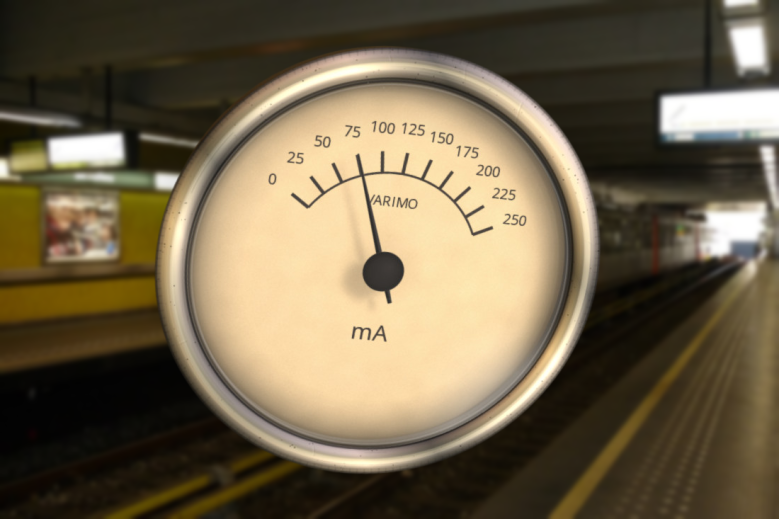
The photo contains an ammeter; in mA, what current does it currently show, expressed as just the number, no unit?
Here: 75
